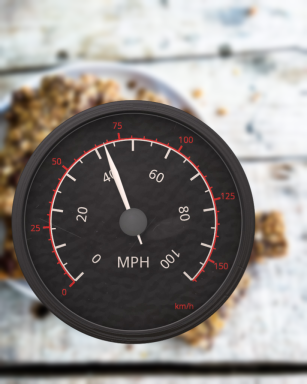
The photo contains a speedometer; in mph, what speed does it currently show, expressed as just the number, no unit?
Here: 42.5
